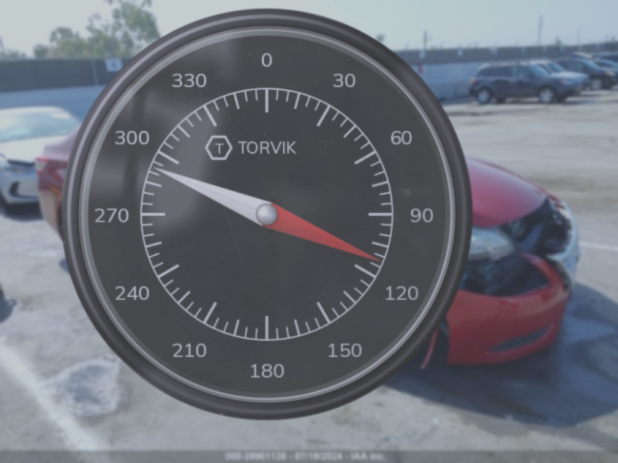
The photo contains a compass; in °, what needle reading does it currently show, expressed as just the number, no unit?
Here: 112.5
